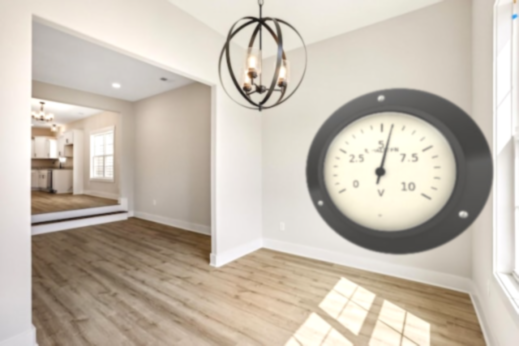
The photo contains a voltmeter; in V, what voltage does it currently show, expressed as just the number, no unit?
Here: 5.5
